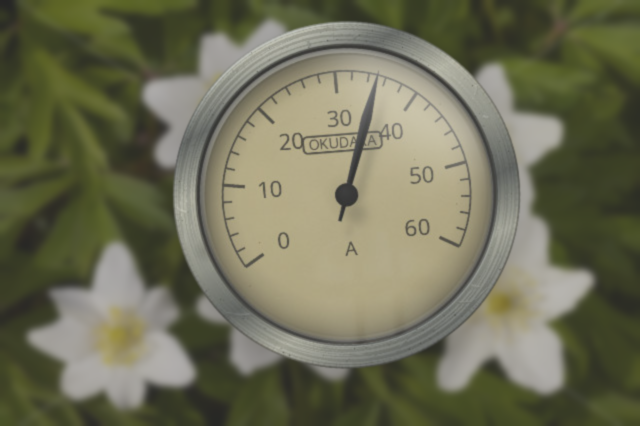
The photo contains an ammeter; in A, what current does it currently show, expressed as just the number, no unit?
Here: 35
